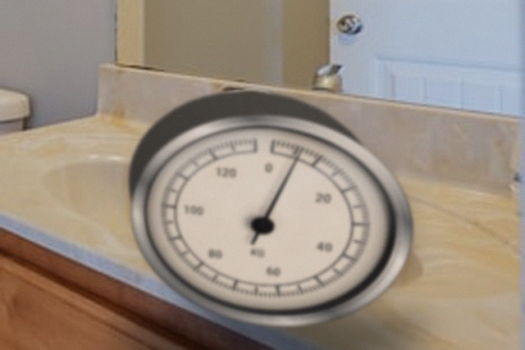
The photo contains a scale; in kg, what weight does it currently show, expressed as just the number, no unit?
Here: 5
